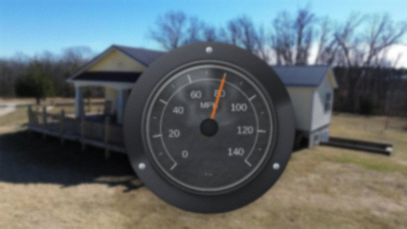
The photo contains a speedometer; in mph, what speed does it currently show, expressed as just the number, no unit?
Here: 80
